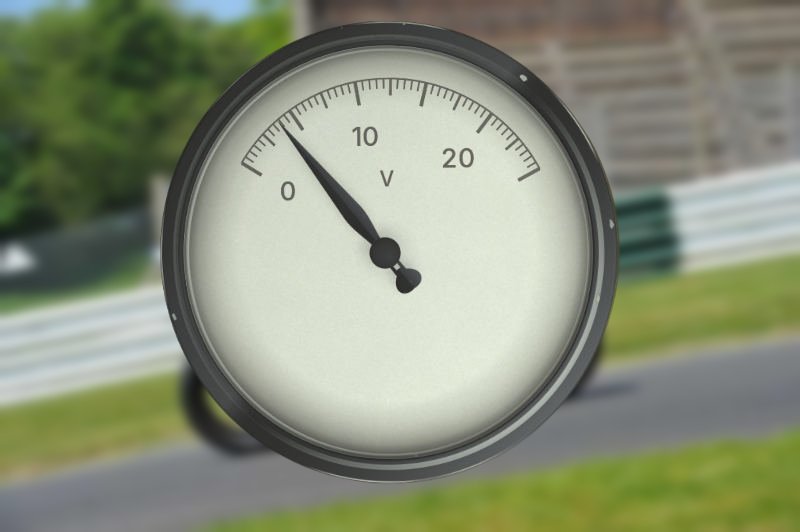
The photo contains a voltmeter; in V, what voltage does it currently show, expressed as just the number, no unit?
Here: 4
